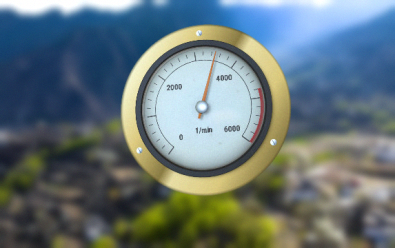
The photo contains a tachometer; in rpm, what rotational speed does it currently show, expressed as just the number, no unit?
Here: 3500
